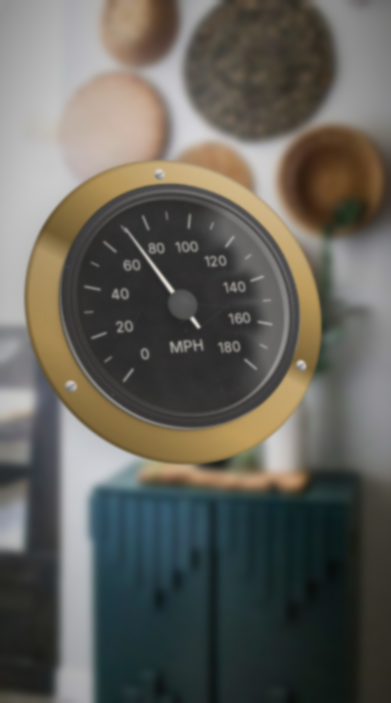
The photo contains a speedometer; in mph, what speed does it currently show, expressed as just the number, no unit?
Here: 70
